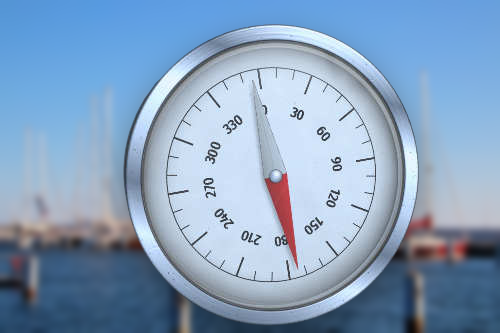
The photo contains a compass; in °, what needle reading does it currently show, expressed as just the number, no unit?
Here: 175
